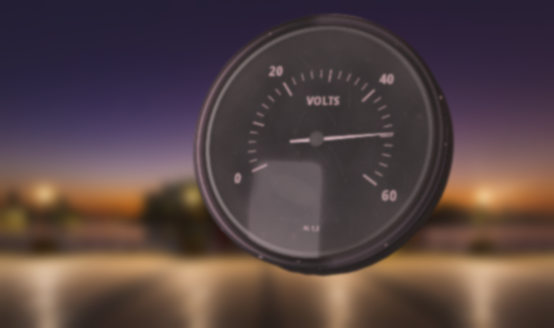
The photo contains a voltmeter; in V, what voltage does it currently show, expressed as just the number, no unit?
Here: 50
